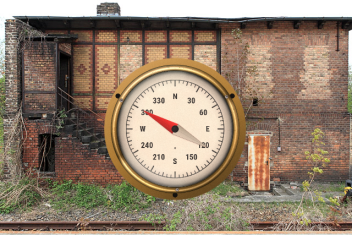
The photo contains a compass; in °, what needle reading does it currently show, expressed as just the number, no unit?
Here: 300
